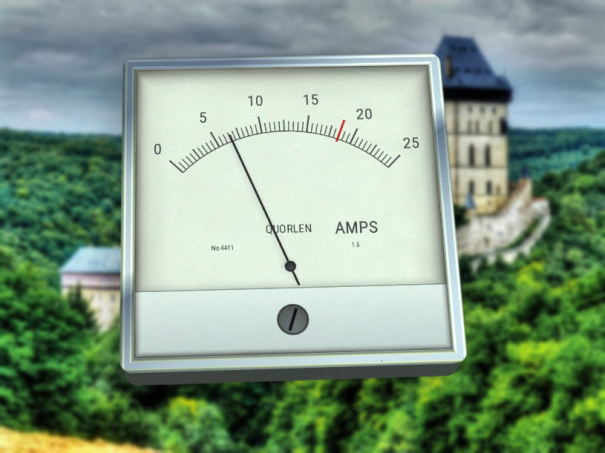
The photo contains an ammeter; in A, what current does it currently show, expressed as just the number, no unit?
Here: 6.5
